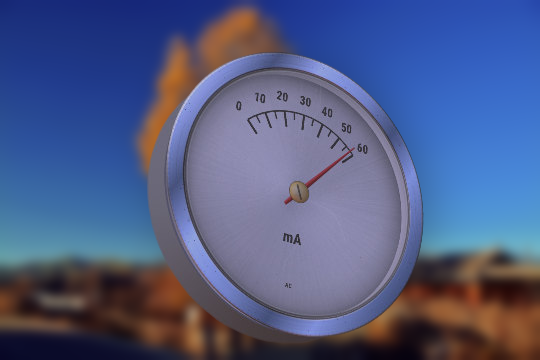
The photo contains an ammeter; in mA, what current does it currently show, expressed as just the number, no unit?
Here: 57.5
